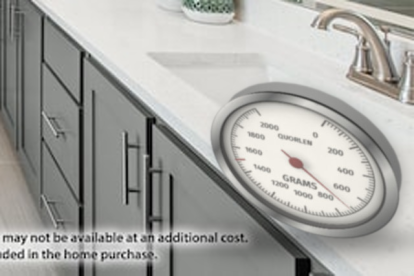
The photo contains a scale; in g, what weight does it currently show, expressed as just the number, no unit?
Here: 700
